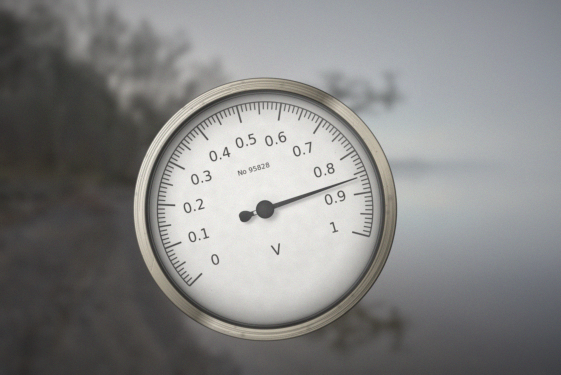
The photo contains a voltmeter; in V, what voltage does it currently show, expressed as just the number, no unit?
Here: 0.86
